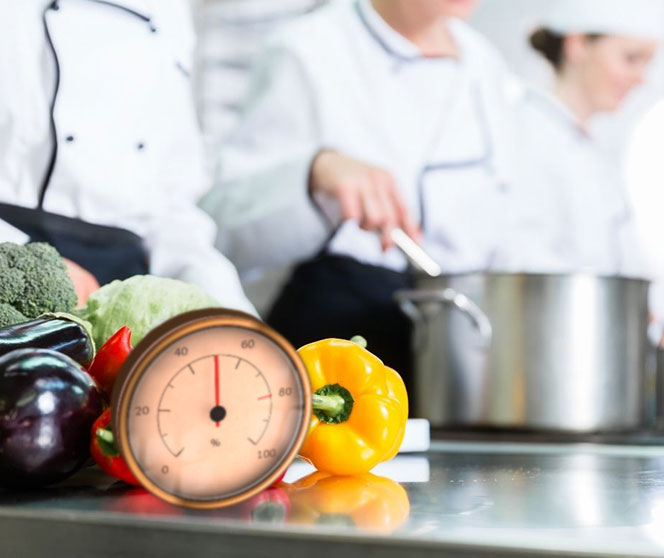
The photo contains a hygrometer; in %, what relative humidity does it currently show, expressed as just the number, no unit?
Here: 50
